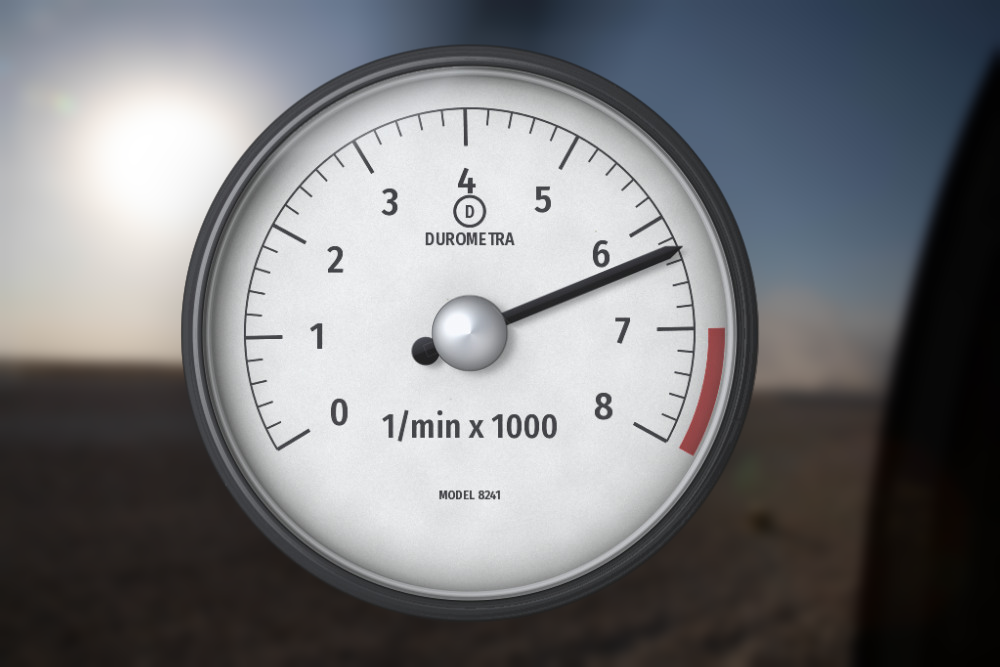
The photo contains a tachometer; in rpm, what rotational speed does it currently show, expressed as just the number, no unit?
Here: 6300
